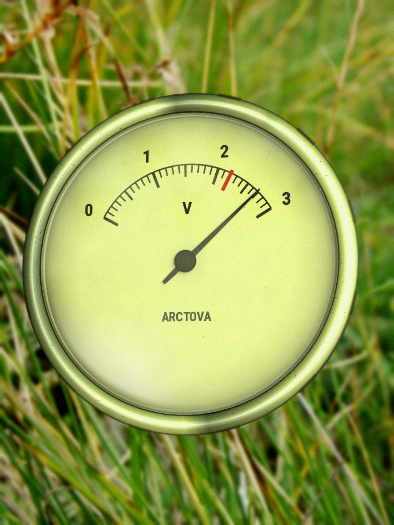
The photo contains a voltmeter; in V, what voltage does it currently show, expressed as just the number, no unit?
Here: 2.7
